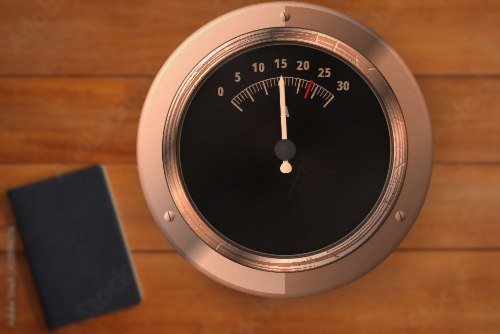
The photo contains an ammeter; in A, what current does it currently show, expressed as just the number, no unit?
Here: 15
